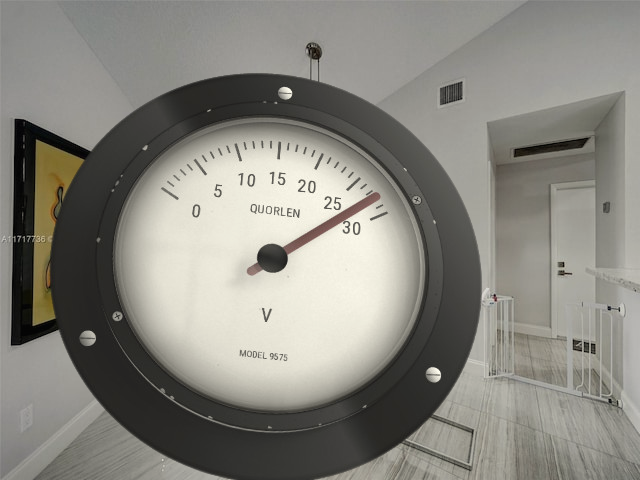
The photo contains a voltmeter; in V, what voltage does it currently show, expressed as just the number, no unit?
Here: 28
